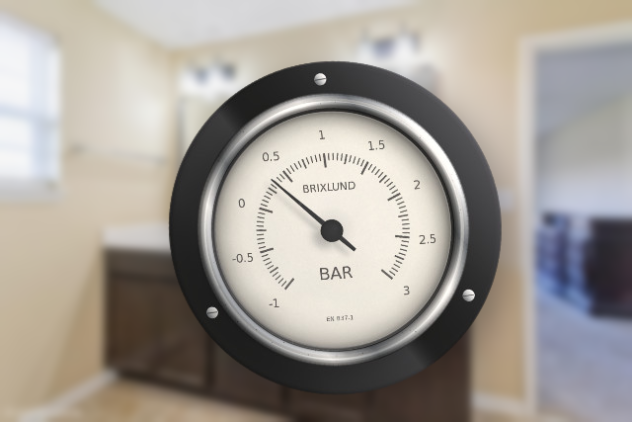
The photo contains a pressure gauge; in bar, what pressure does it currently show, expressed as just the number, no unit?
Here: 0.35
